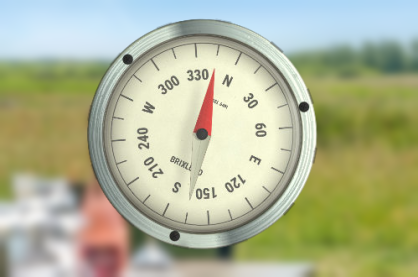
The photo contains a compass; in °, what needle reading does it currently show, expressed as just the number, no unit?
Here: 345
